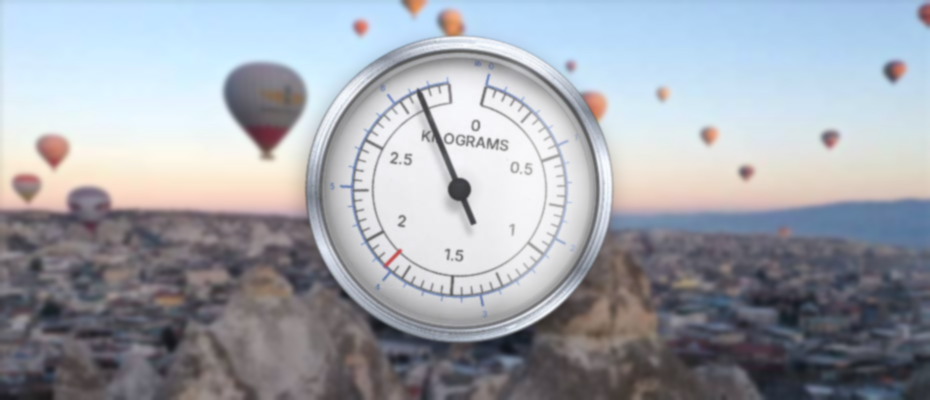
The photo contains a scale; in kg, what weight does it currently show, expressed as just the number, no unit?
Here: 2.85
